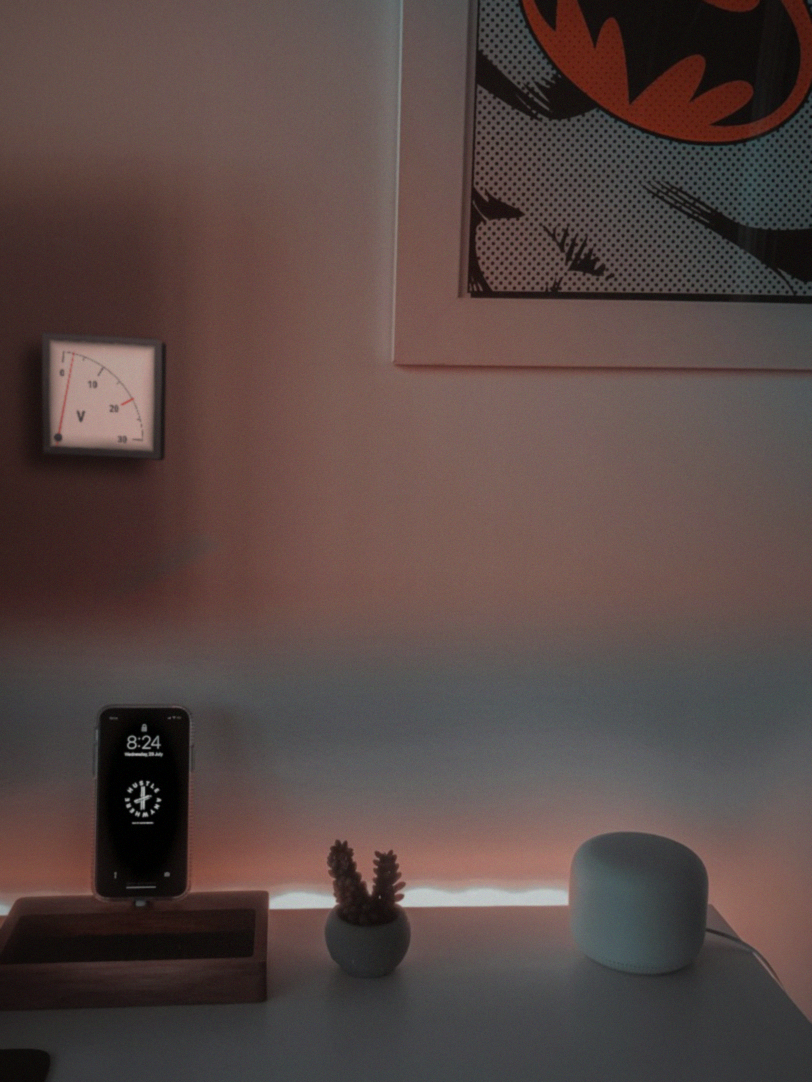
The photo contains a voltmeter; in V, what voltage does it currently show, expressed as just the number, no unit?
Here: 2.5
